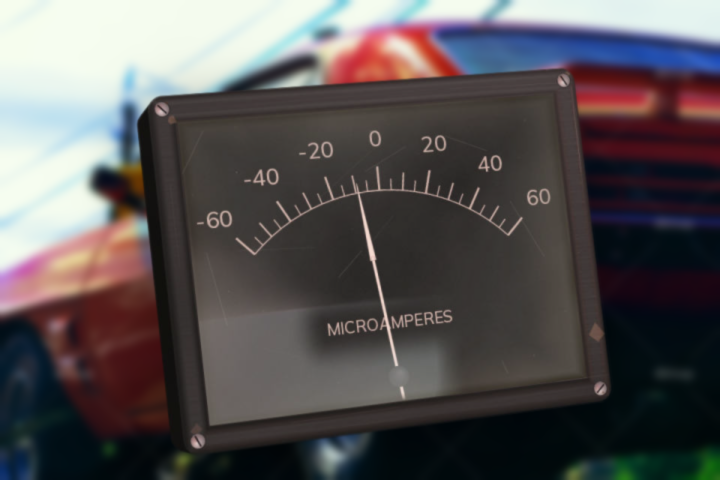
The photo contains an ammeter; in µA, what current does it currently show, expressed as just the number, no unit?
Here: -10
